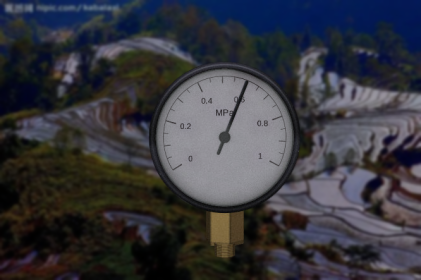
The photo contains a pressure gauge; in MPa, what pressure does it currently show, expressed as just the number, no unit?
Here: 0.6
